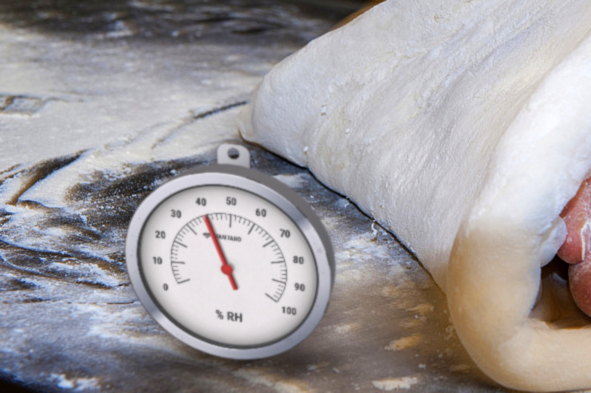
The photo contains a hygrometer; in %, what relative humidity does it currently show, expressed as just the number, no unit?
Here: 40
